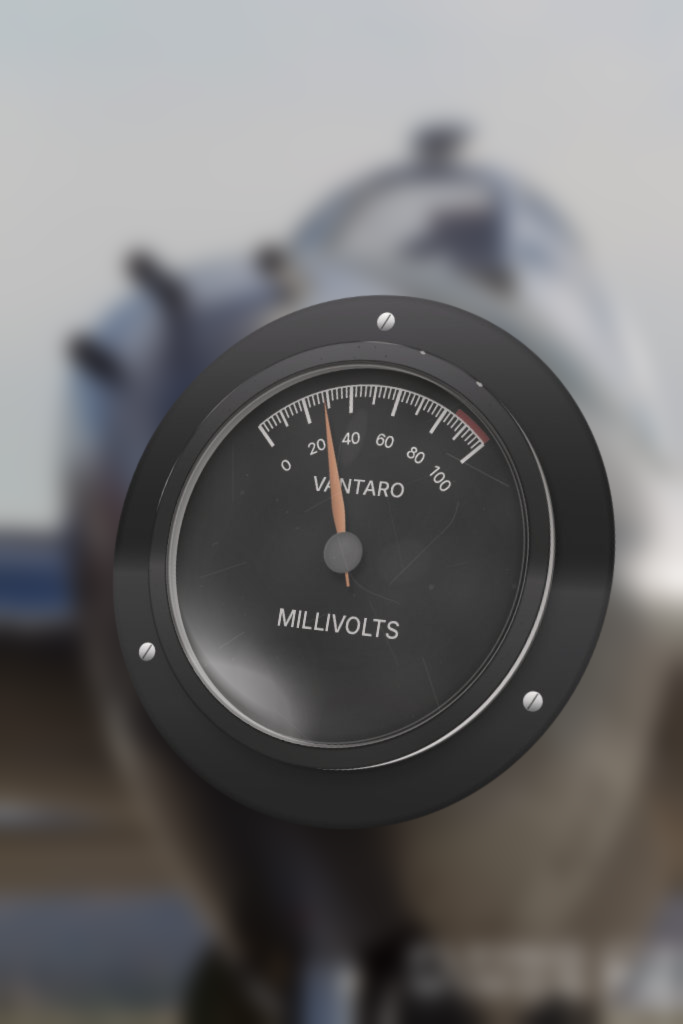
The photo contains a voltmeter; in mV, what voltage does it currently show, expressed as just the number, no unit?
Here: 30
